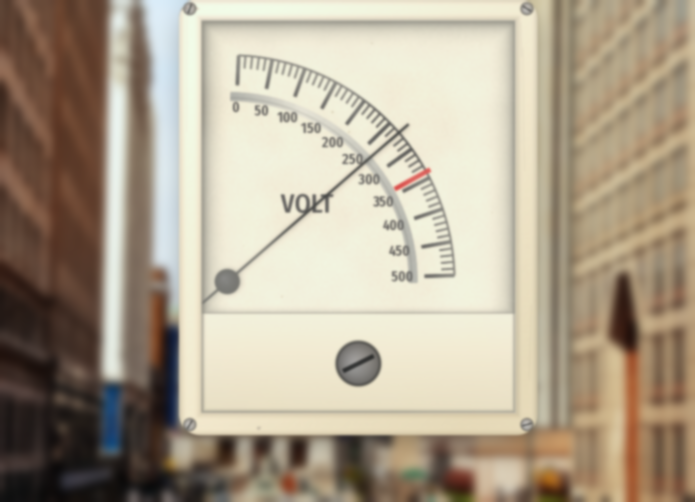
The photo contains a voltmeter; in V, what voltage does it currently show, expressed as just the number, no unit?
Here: 270
